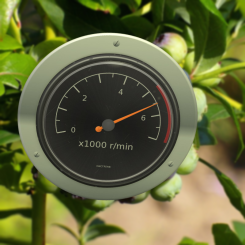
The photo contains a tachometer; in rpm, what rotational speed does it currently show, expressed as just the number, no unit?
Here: 5500
